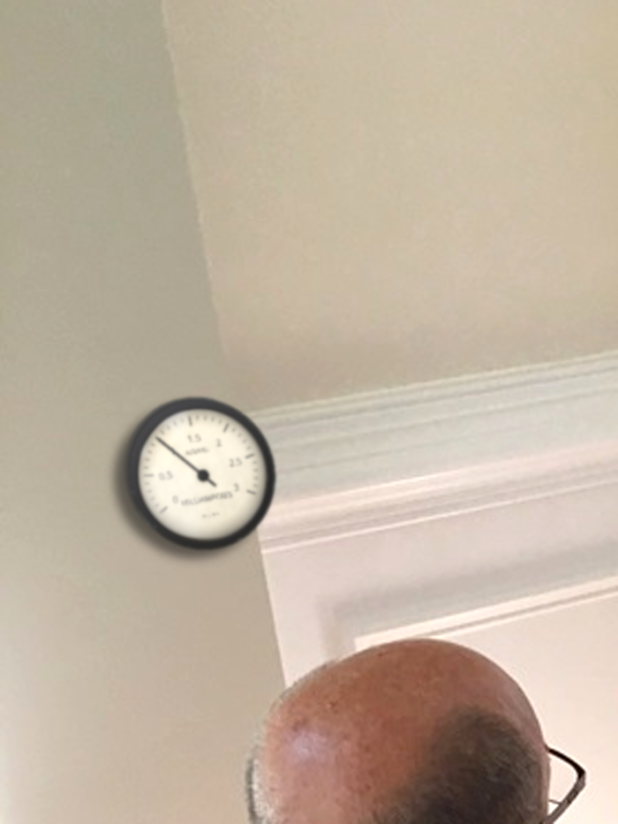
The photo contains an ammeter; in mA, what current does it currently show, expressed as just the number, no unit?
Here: 1
